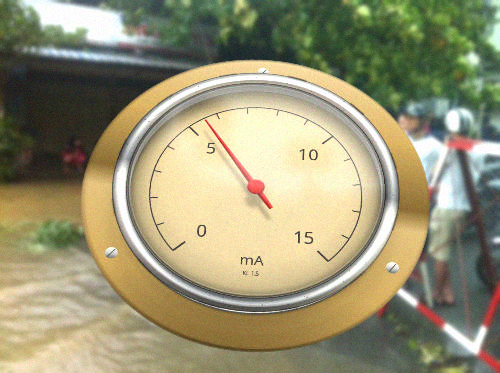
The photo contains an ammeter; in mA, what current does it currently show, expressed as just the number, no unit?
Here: 5.5
